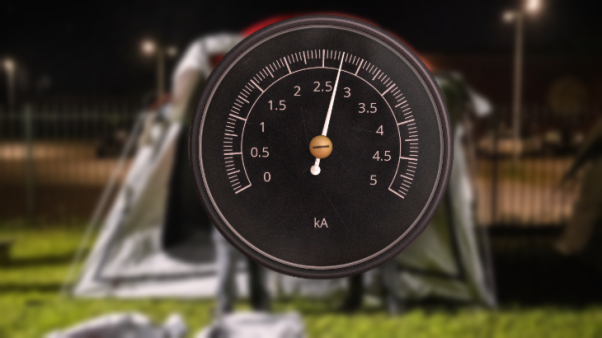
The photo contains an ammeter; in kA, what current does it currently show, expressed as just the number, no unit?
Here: 2.75
